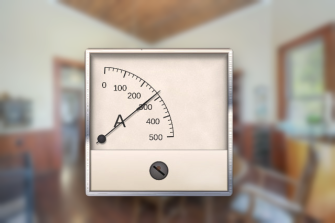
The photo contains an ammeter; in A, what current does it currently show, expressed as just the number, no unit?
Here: 280
